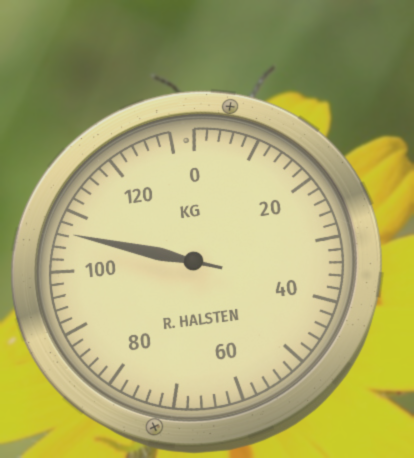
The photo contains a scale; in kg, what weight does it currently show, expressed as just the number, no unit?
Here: 106
